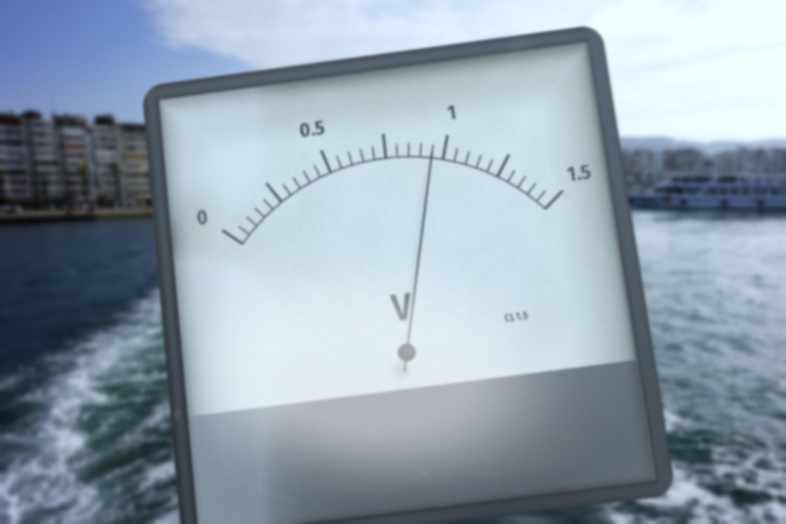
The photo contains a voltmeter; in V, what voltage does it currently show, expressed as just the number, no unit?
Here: 0.95
